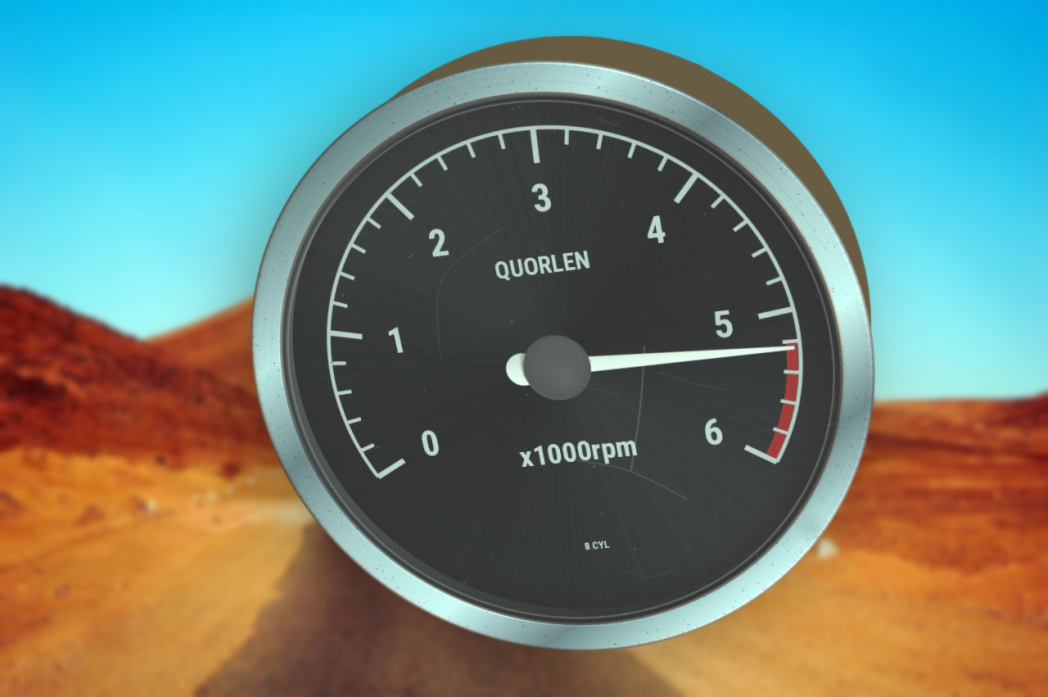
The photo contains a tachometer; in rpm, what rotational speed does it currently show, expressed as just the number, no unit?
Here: 5200
